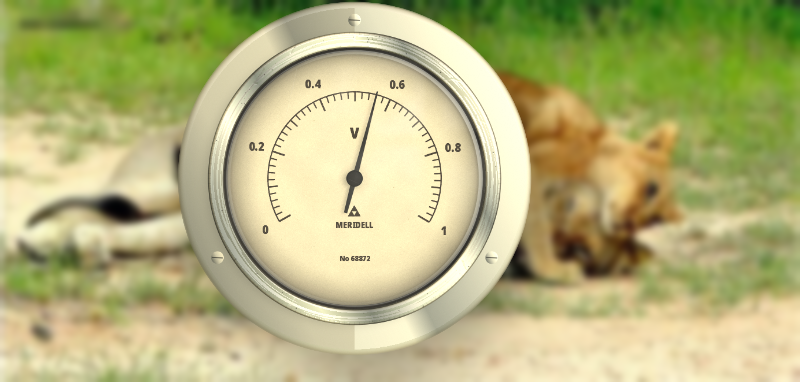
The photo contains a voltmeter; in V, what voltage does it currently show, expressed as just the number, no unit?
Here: 0.56
